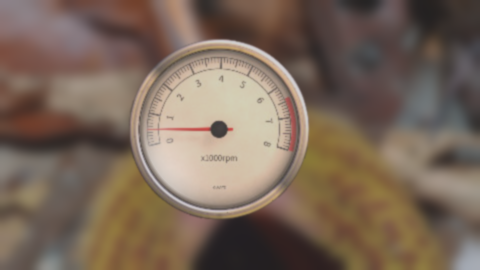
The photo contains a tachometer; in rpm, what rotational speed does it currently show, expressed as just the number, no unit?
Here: 500
